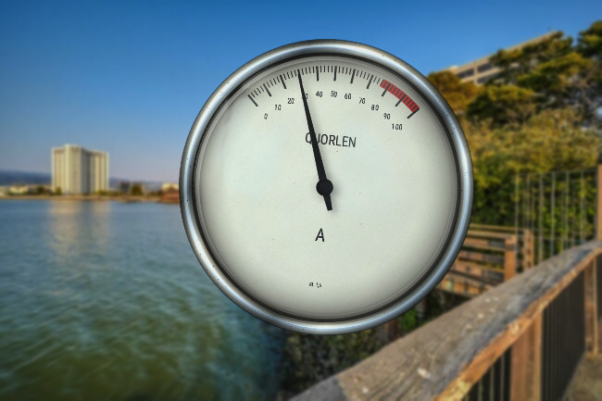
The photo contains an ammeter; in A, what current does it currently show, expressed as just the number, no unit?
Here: 30
